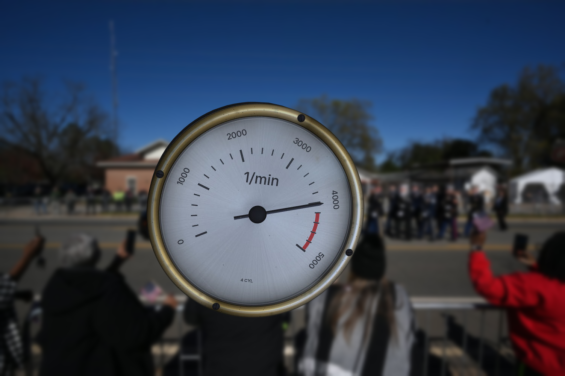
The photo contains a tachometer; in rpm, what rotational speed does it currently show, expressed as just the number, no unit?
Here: 4000
